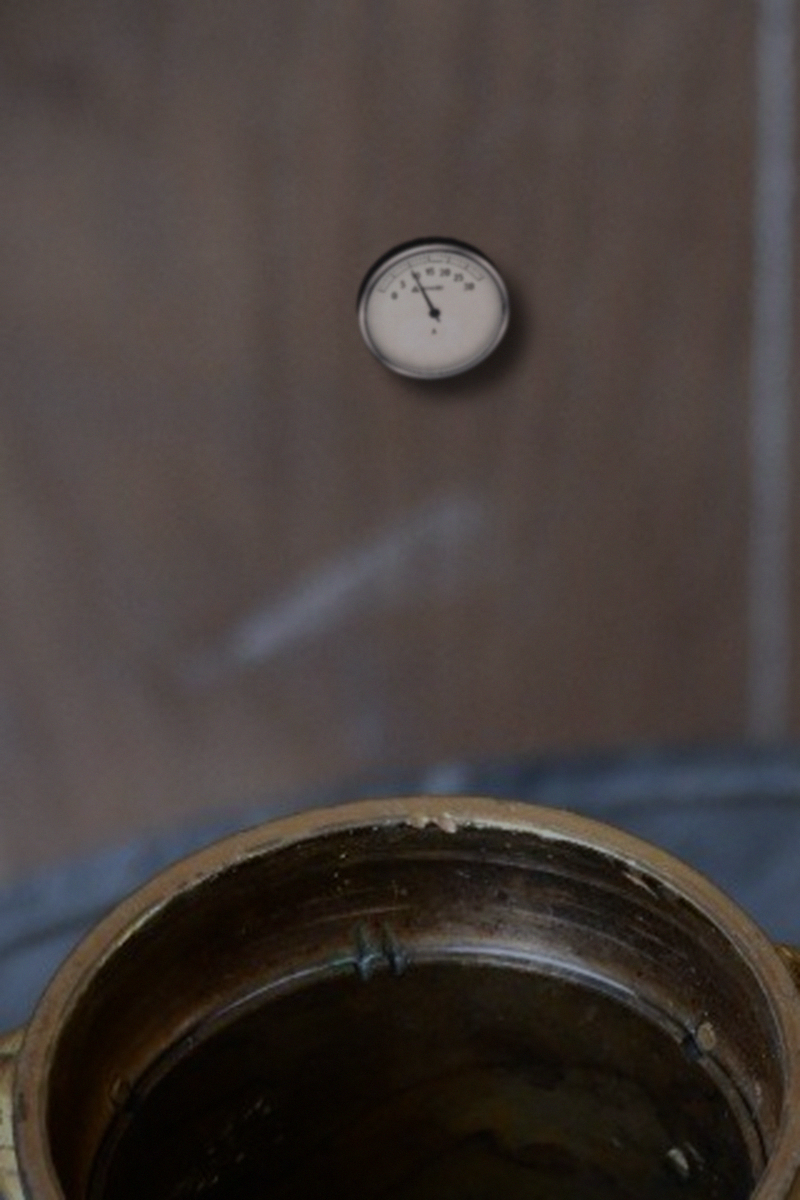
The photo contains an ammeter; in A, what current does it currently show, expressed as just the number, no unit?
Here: 10
